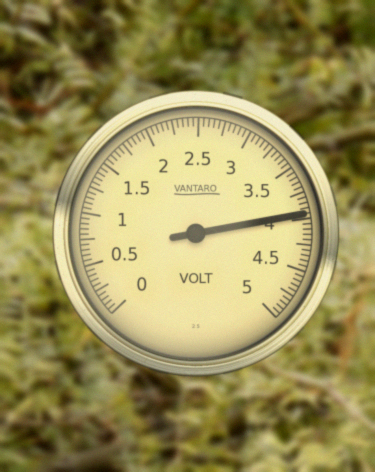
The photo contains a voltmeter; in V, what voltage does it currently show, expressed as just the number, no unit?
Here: 3.95
